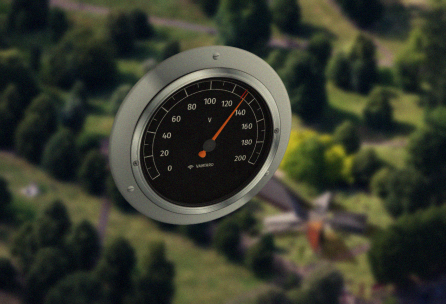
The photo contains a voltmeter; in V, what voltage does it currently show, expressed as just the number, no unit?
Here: 130
